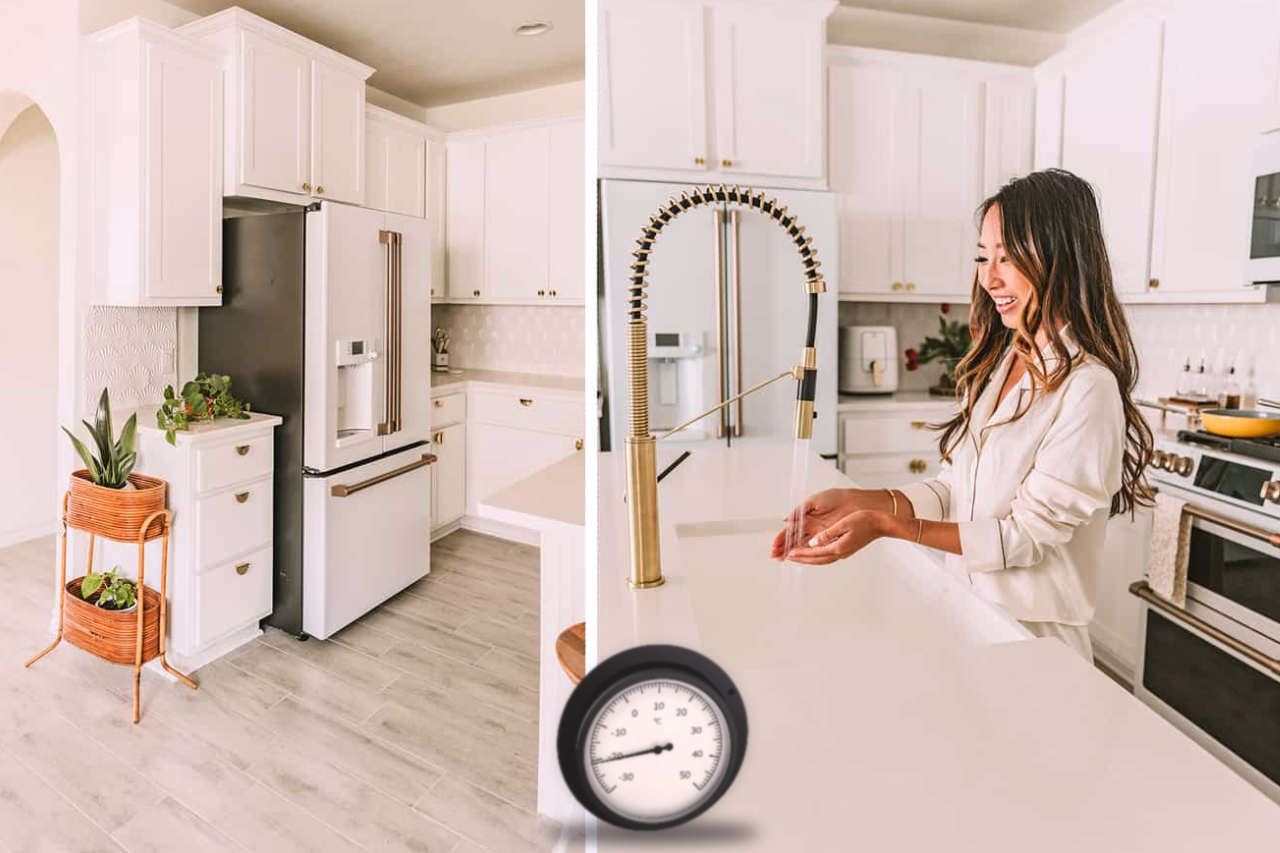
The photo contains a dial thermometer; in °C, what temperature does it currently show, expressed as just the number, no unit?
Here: -20
